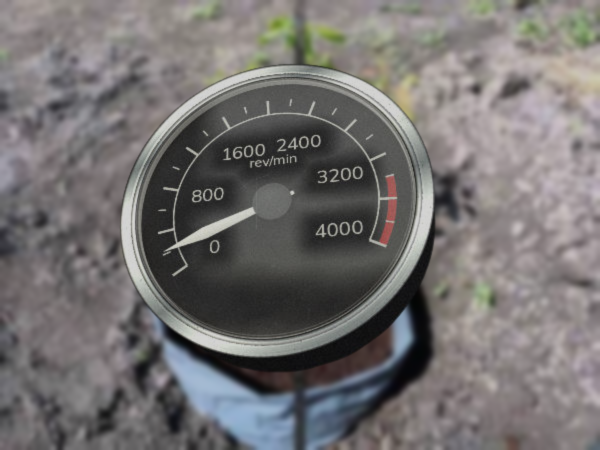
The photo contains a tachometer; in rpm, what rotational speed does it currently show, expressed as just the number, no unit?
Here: 200
